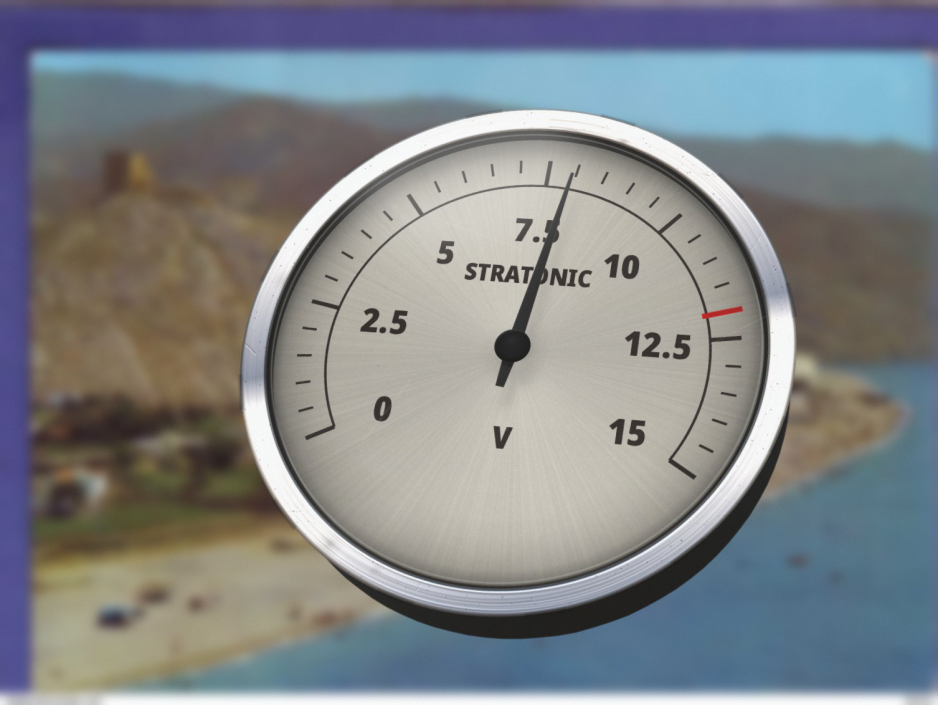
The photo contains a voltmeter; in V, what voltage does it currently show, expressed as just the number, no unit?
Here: 8
